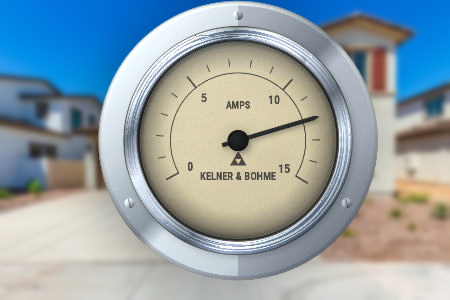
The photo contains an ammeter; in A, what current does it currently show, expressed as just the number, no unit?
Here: 12
